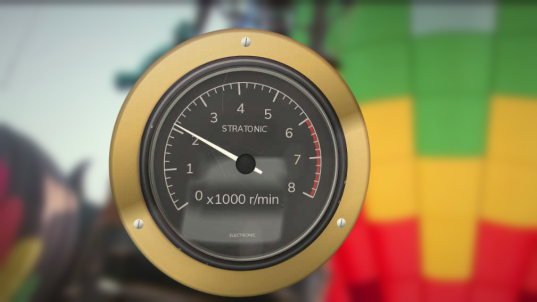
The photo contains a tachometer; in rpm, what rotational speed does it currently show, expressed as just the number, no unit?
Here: 2100
